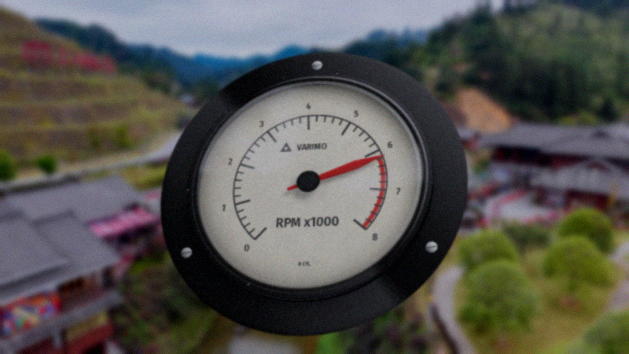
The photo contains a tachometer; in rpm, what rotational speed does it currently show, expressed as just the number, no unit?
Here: 6200
